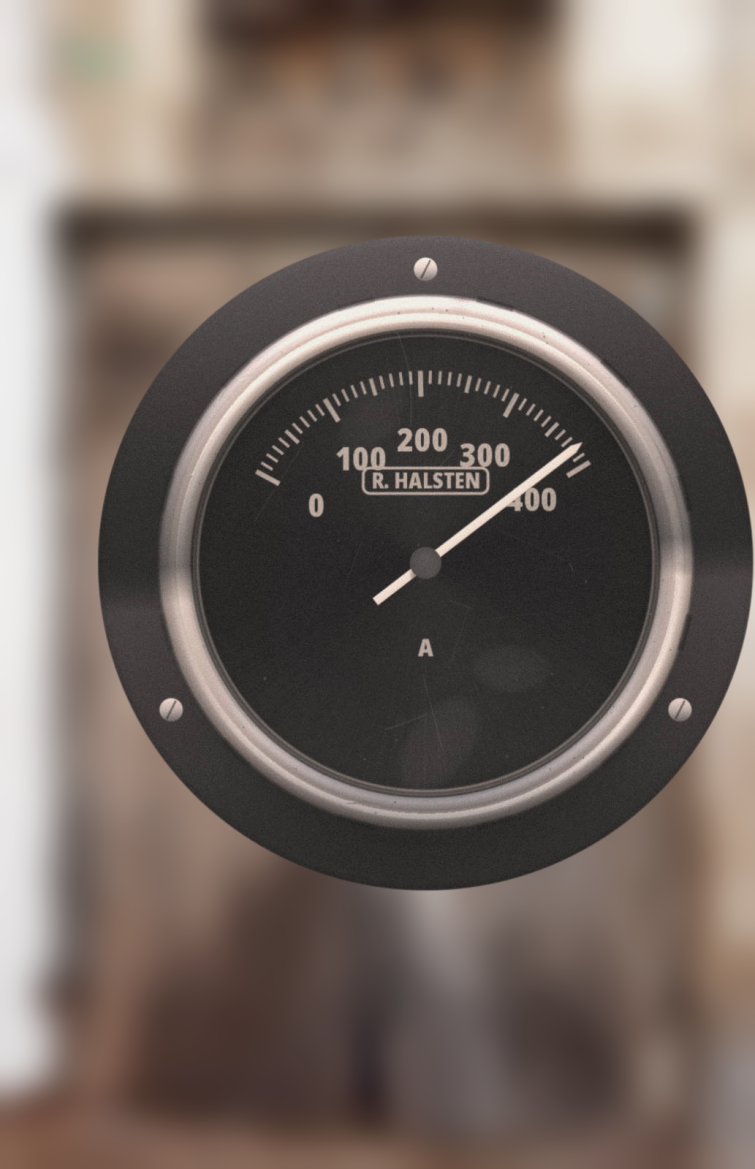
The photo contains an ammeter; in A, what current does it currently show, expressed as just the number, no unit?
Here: 380
